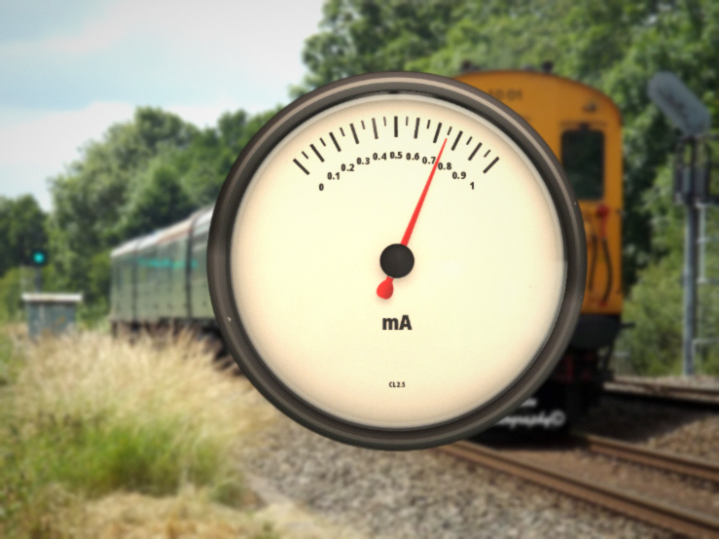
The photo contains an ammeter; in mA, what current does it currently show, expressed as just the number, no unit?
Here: 0.75
